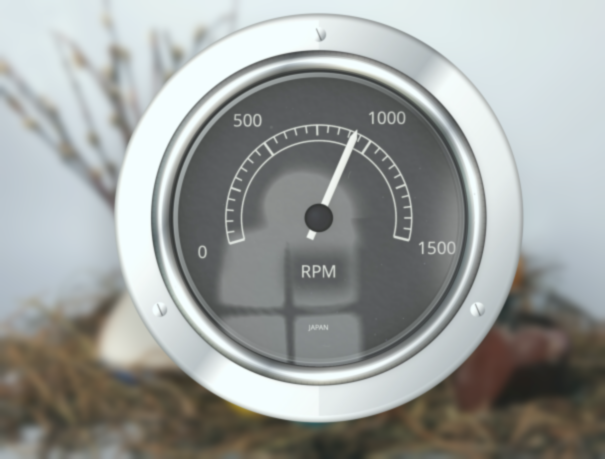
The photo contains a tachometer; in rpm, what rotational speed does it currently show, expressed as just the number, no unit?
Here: 925
